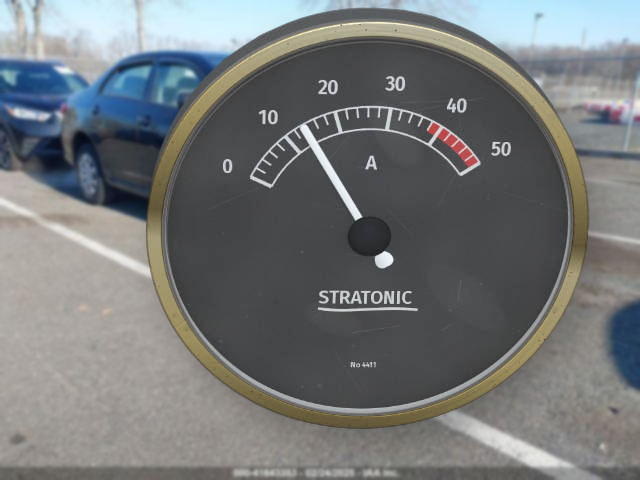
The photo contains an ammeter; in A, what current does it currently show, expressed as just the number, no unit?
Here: 14
